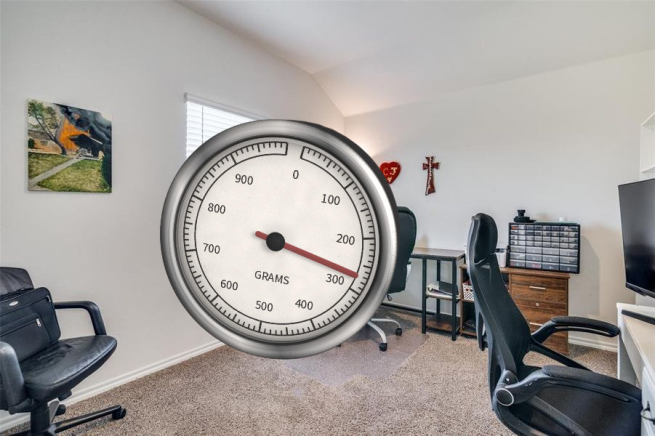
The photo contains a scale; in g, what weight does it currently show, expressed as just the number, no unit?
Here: 270
